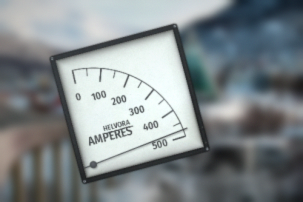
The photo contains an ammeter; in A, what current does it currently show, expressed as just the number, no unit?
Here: 475
